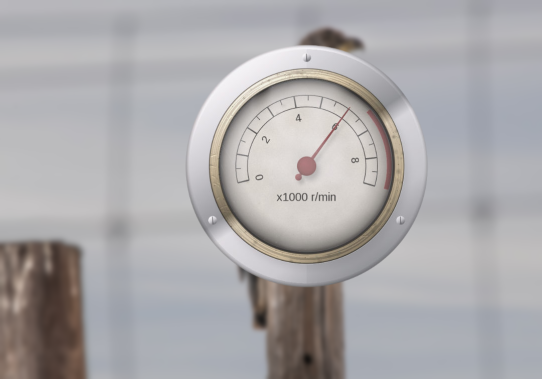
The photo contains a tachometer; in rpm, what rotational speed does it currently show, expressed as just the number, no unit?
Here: 6000
